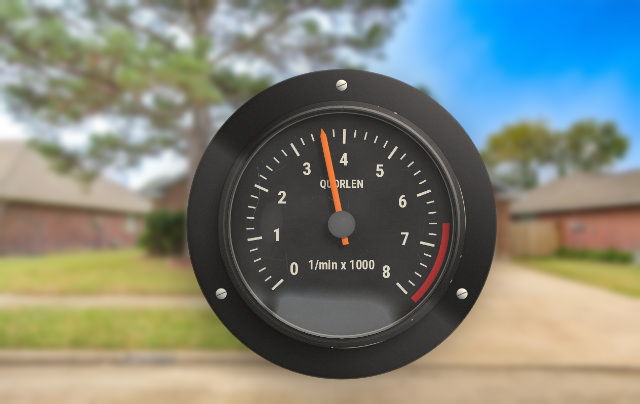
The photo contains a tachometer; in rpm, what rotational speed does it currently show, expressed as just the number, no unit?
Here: 3600
